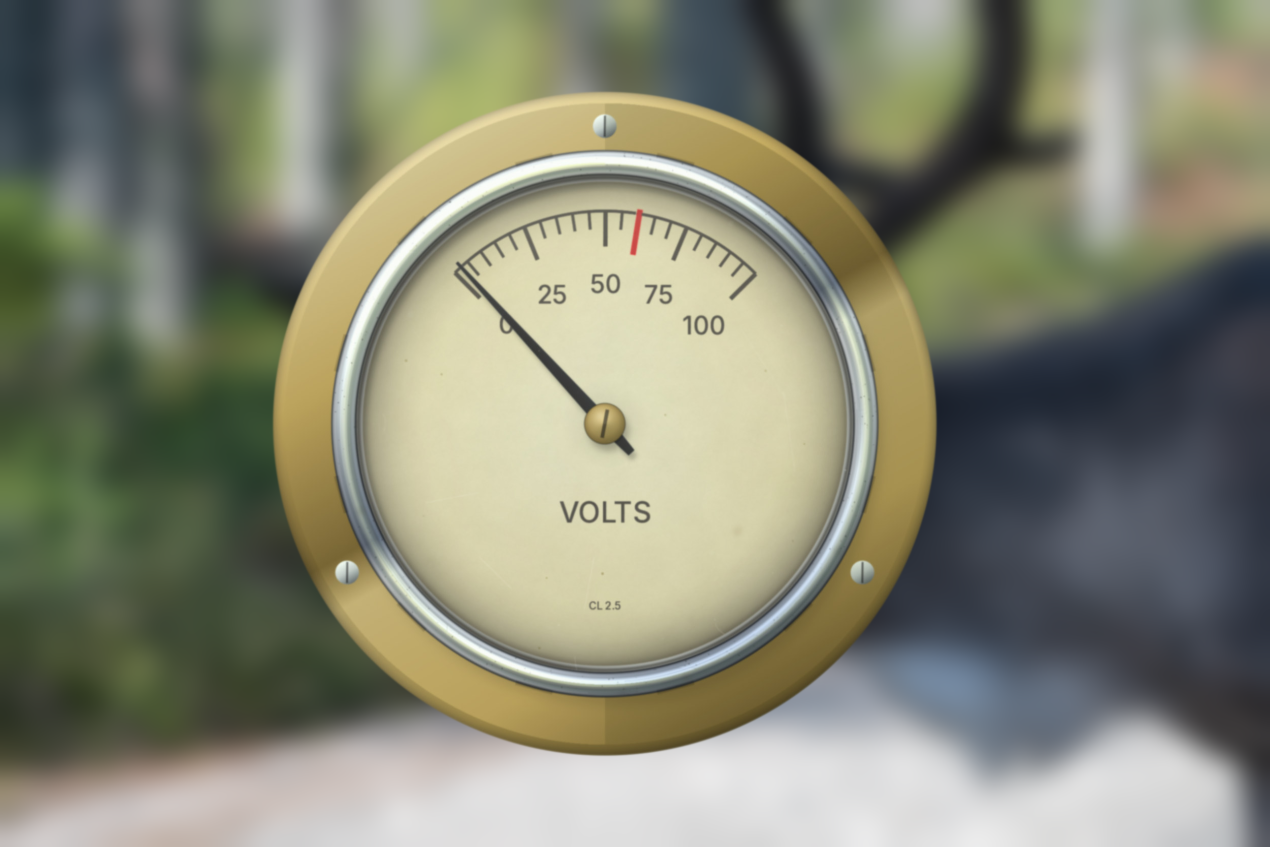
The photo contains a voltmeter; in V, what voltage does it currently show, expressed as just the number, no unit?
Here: 2.5
